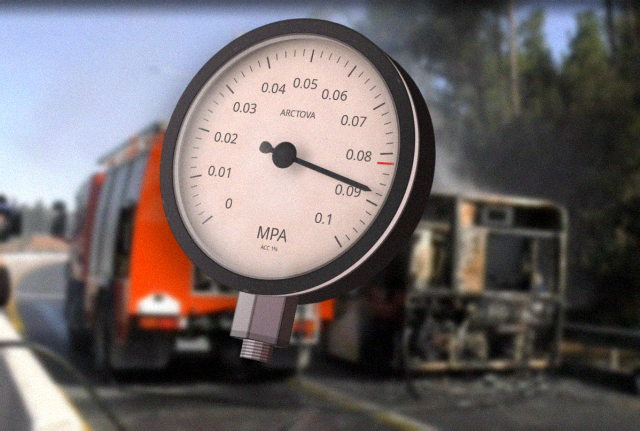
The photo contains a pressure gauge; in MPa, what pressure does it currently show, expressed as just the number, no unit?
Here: 0.088
